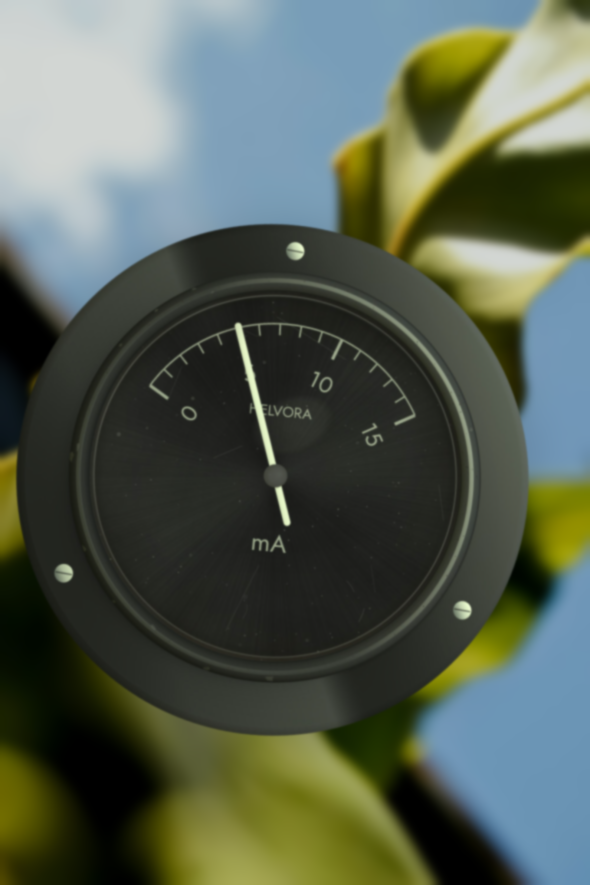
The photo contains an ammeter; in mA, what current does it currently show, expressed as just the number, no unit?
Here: 5
